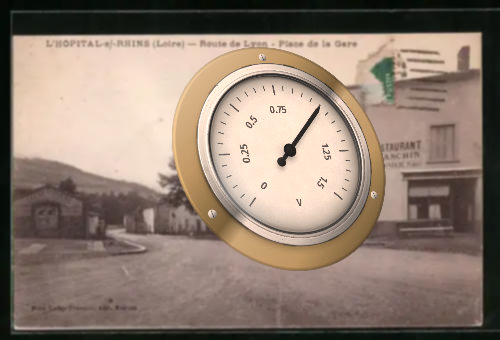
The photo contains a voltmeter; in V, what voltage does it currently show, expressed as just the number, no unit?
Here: 1
